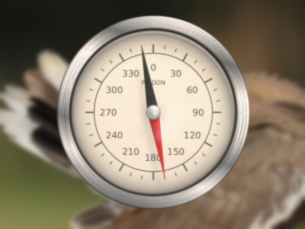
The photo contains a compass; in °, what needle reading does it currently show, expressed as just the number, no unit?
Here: 170
